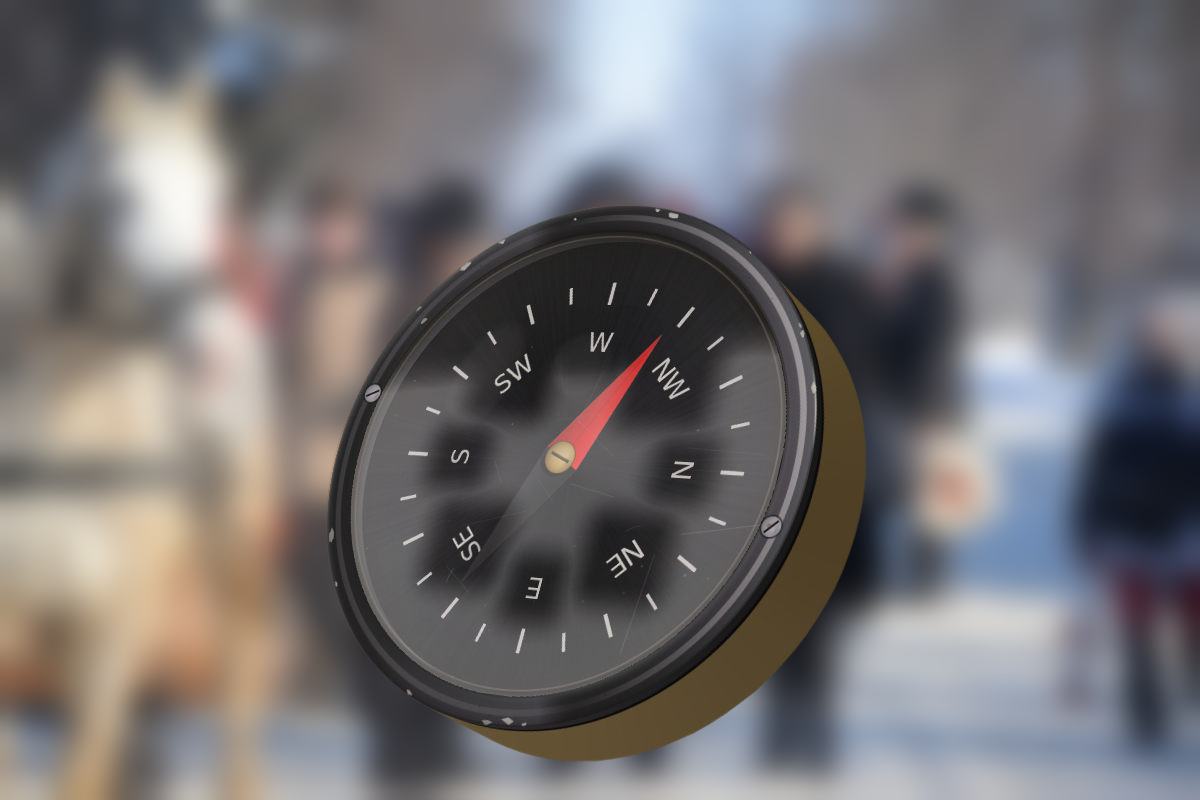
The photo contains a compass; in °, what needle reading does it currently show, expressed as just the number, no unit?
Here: 300
